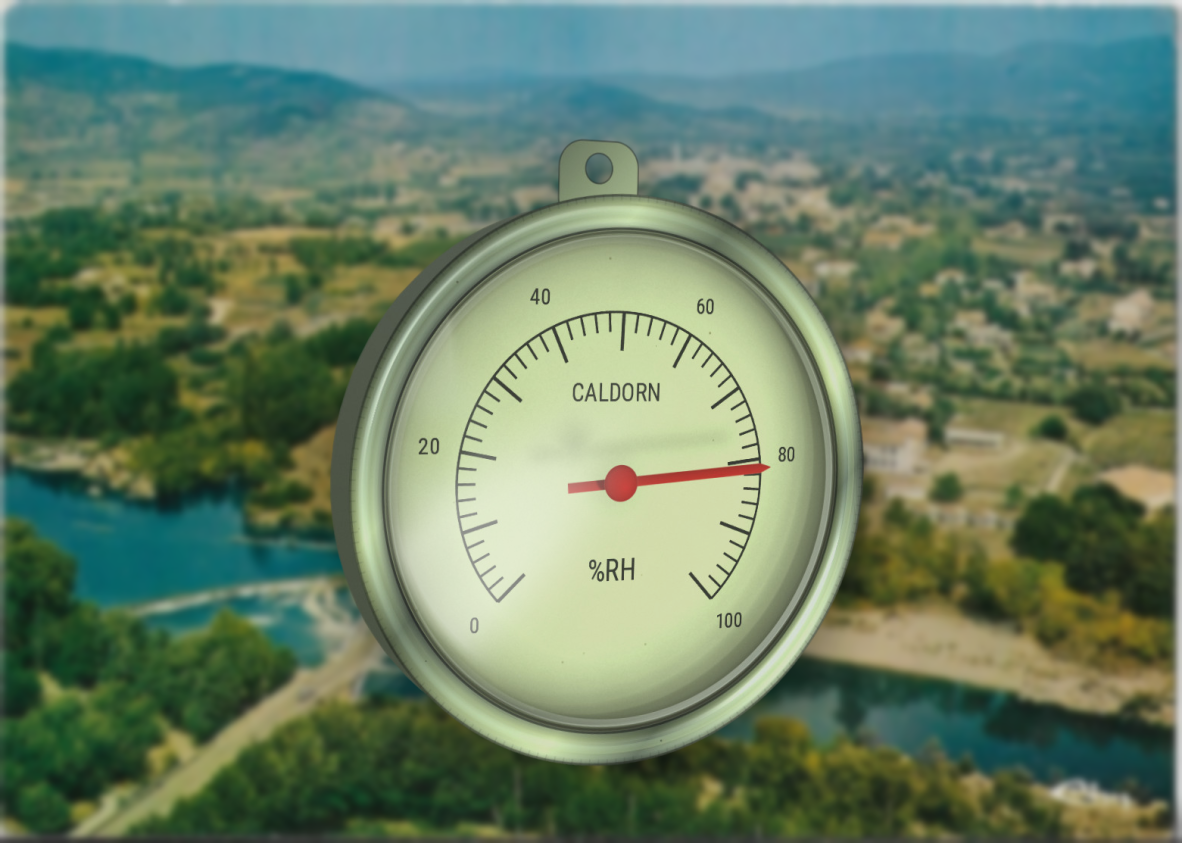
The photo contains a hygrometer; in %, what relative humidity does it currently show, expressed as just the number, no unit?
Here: 81
